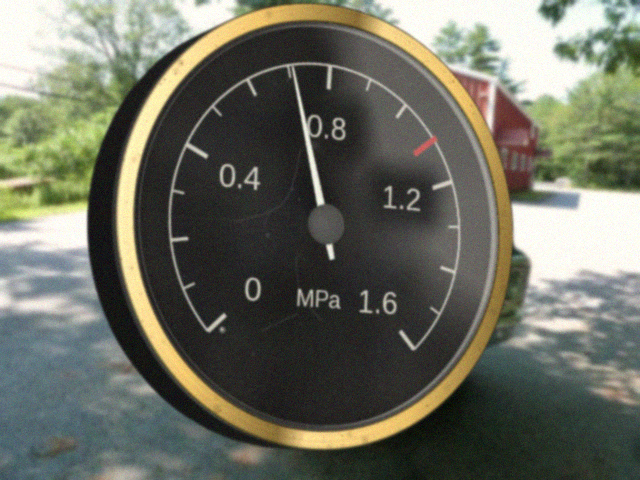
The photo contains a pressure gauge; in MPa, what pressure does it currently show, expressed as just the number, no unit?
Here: 0.7
